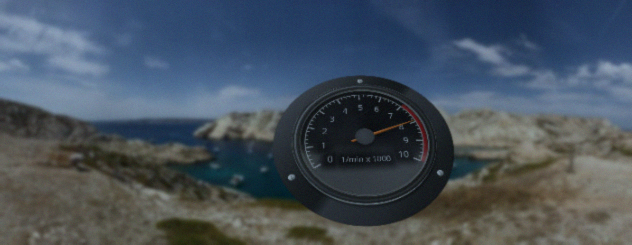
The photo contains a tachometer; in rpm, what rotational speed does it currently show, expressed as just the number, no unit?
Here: 8000
